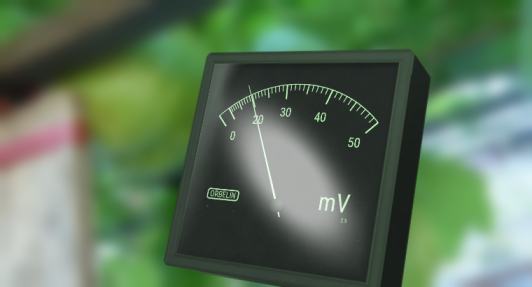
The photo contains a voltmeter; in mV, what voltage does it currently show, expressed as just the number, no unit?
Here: 20
